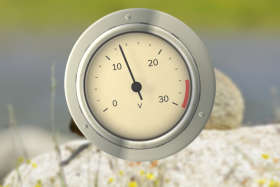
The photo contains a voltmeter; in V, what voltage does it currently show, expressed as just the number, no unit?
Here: 13
